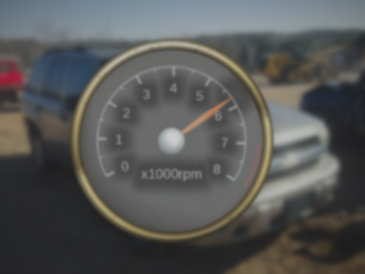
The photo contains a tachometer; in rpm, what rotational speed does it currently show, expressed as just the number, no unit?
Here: 5750
